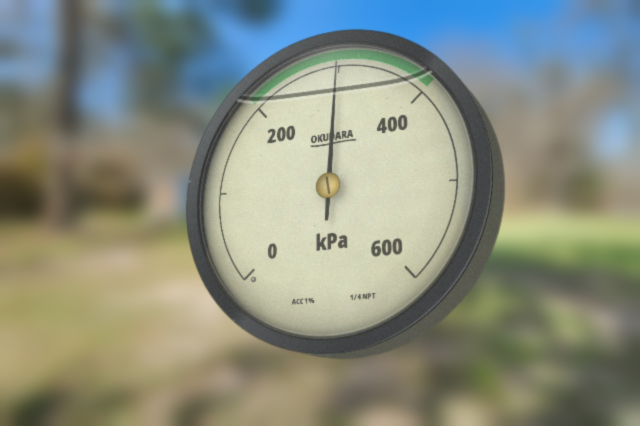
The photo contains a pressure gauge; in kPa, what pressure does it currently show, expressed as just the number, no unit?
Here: 300
